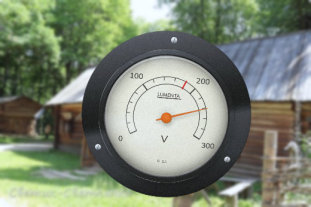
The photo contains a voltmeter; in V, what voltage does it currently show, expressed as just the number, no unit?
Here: 240
